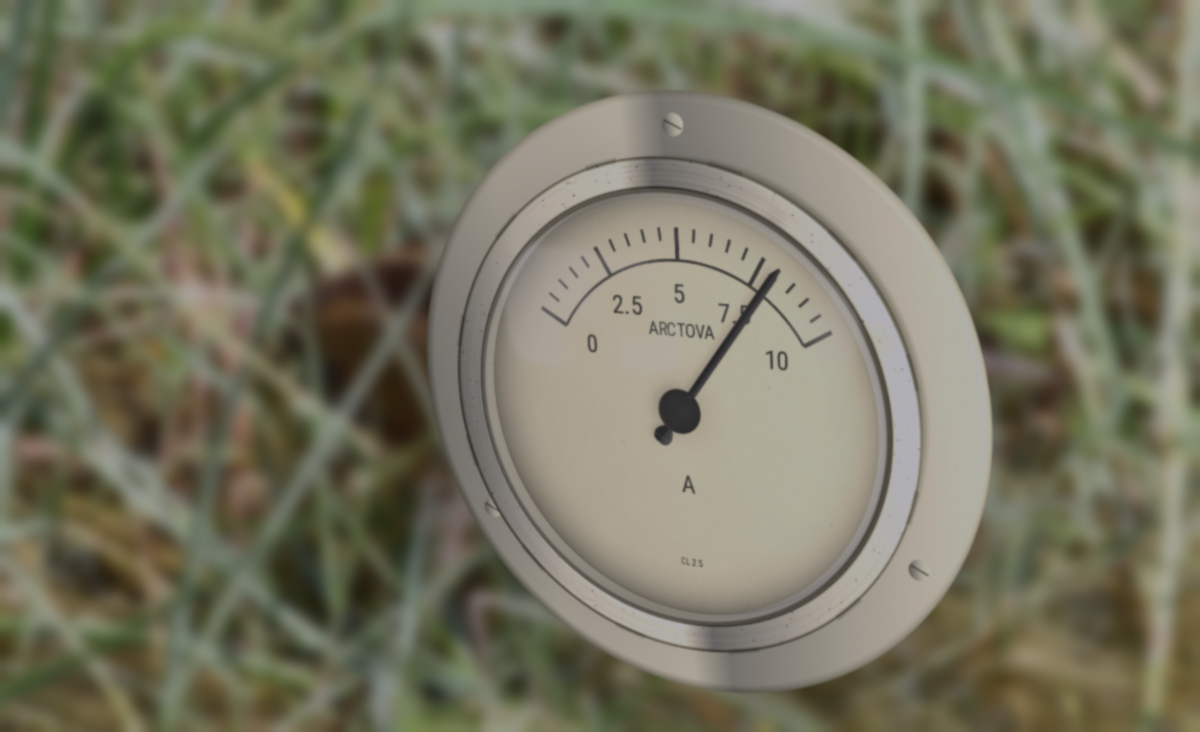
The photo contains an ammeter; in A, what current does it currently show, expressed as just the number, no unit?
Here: 8
